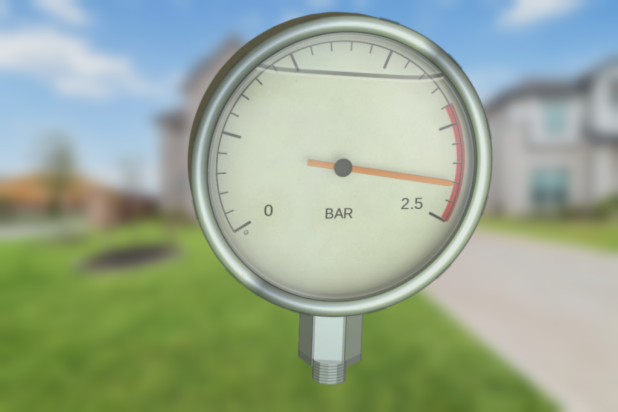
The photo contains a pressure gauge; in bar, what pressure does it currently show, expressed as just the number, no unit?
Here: 2.3
